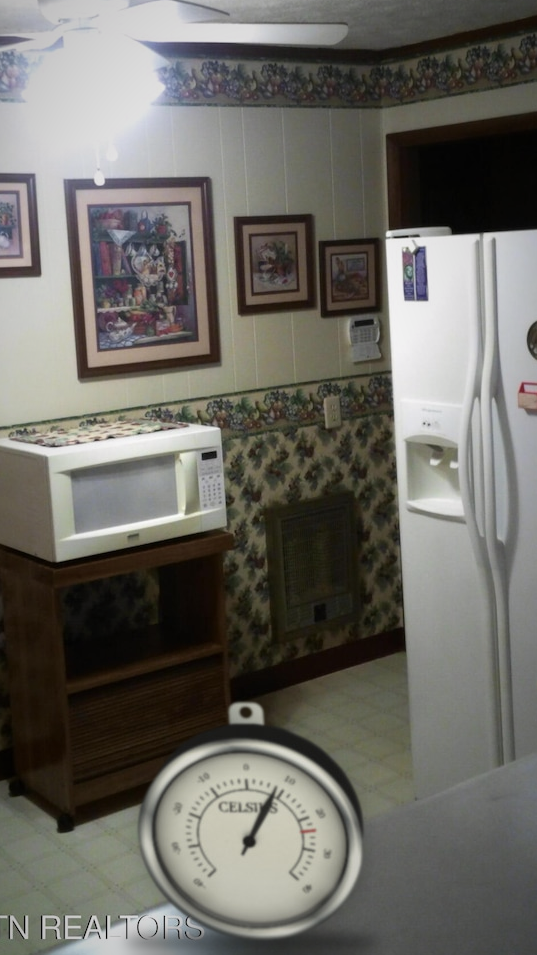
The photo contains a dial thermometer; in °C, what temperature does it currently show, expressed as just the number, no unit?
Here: 8
